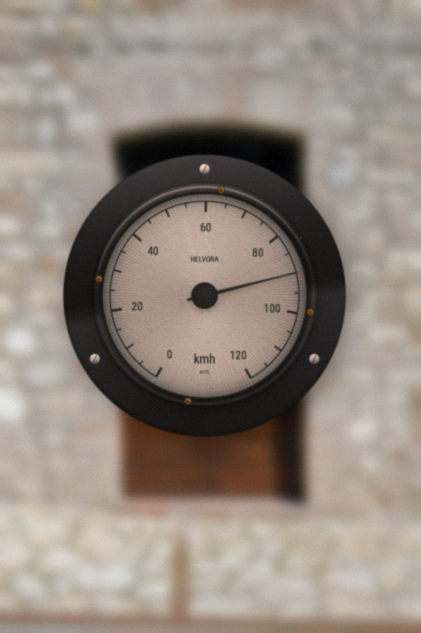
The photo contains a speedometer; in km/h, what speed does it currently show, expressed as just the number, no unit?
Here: 90
